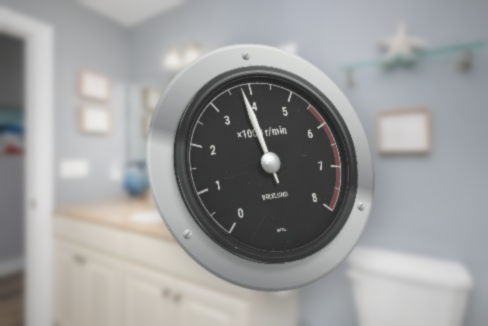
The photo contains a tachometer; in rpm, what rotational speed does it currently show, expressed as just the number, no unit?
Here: 3750
